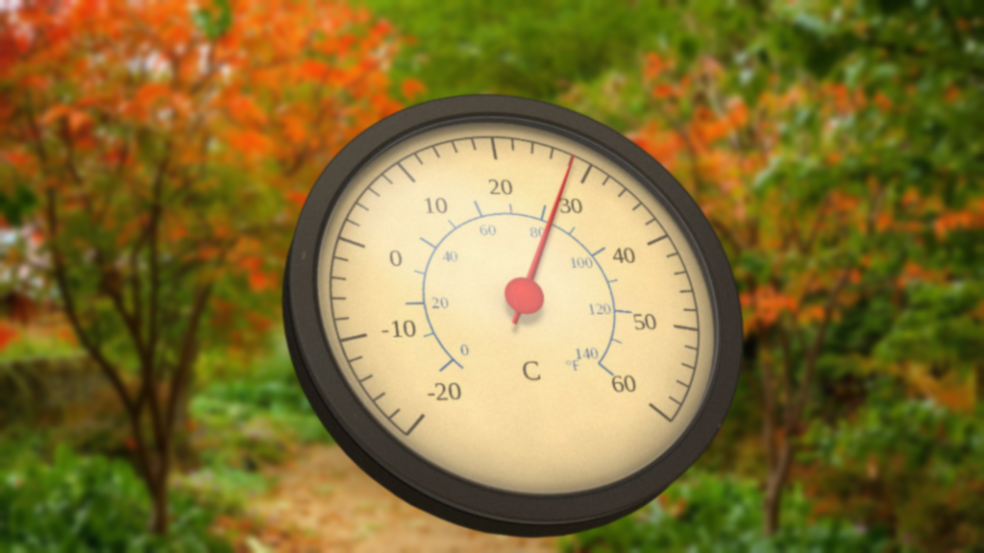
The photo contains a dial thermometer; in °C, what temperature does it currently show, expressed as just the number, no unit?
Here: 28
